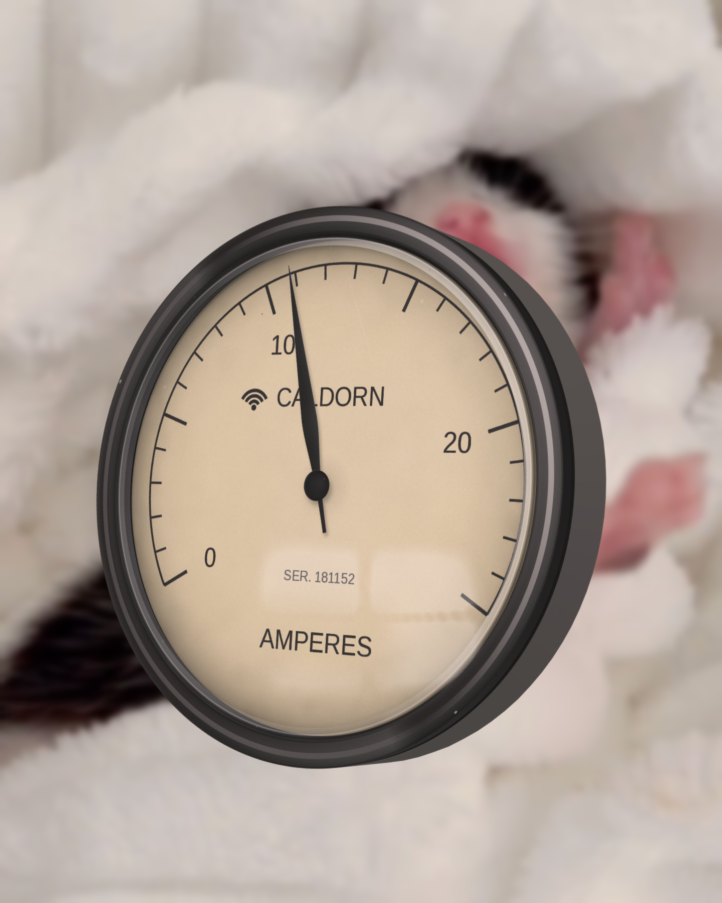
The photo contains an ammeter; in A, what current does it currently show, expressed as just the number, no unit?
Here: 11
